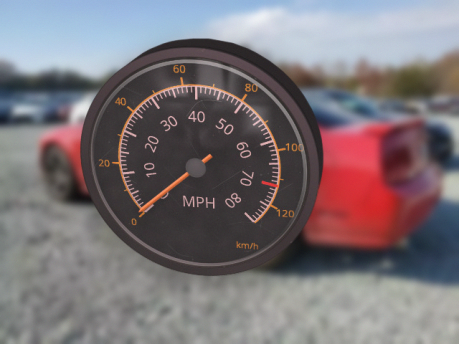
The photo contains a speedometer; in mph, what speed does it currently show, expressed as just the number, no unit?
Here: 1
